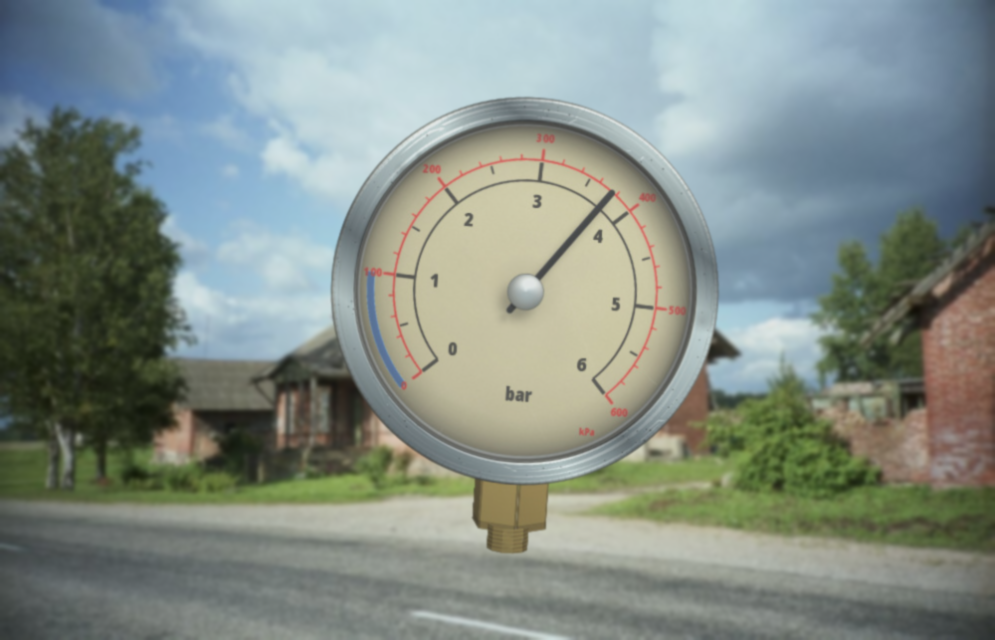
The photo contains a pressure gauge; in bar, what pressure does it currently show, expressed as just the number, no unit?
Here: 3.75
